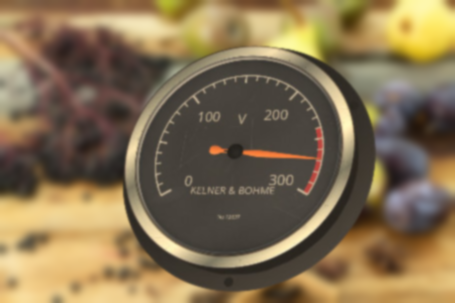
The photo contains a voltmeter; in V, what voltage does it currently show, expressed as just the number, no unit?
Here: 270
